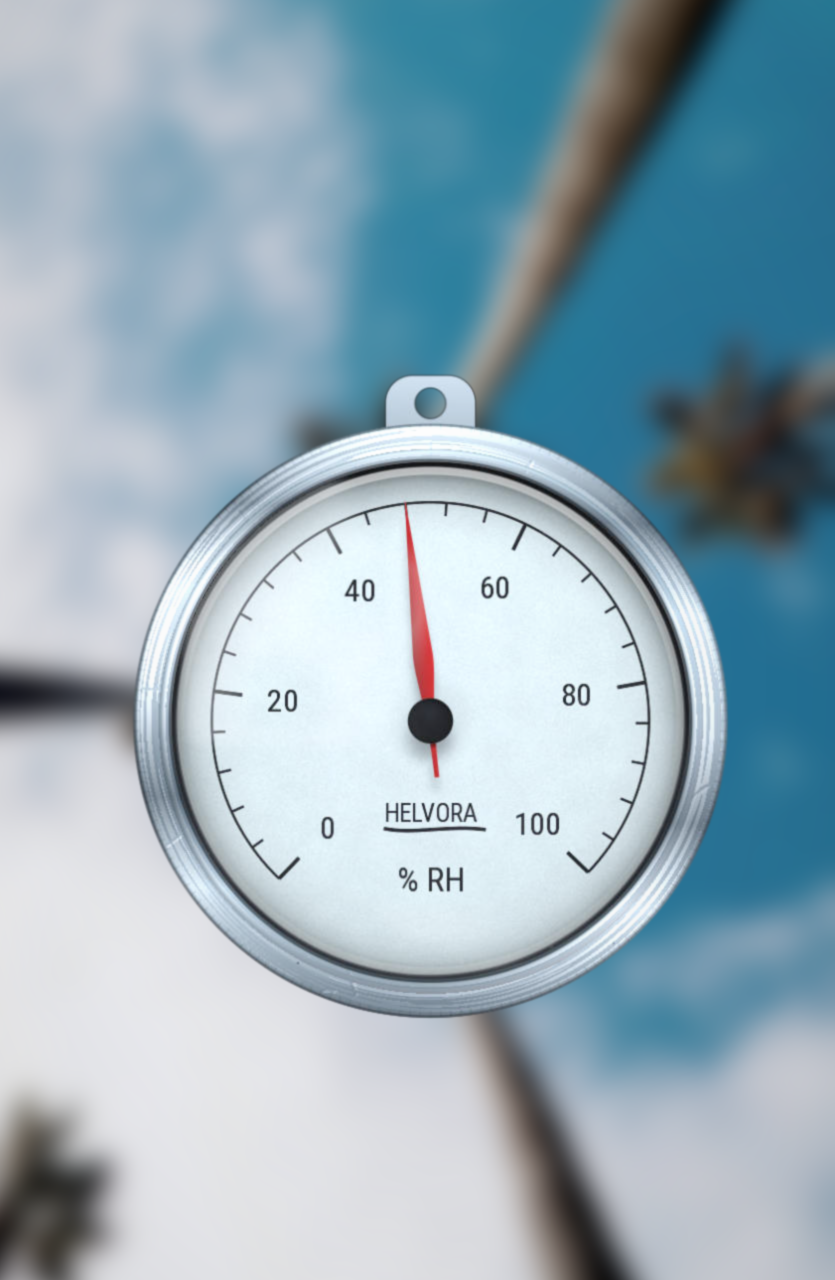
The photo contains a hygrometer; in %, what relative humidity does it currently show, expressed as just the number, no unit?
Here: 48
